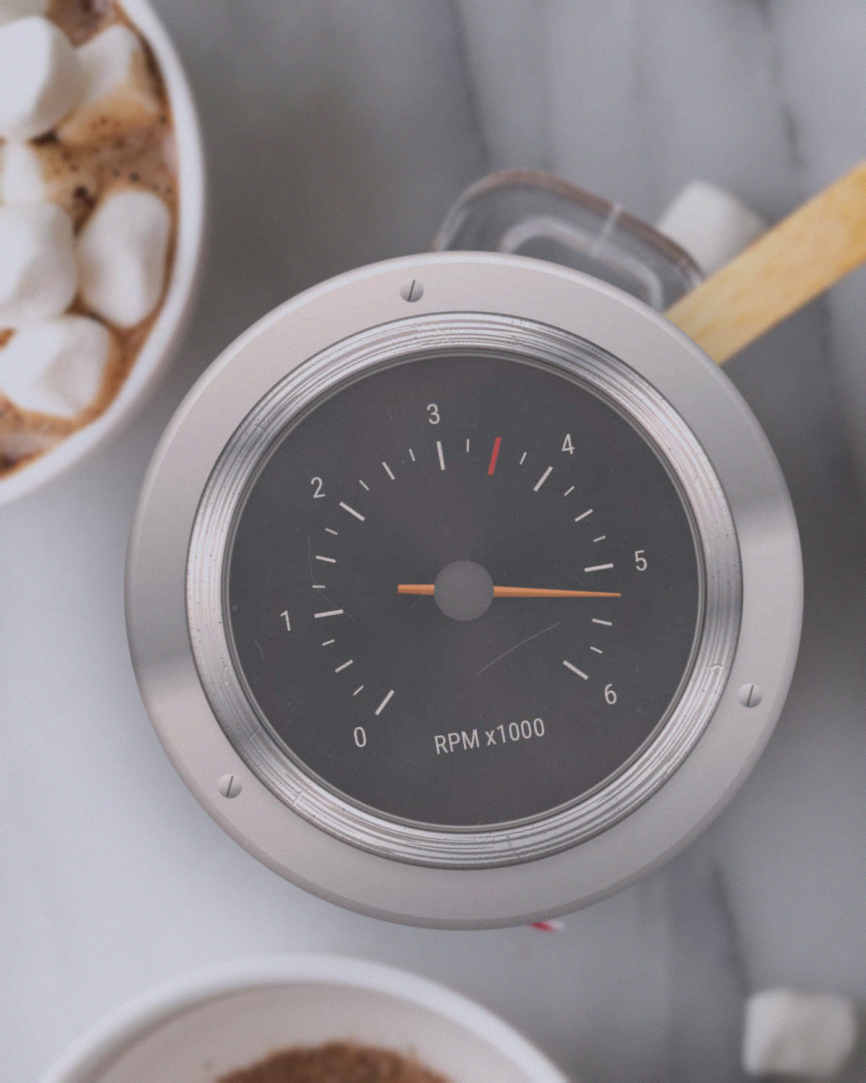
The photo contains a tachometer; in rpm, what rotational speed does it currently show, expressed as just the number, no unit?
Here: 5250
